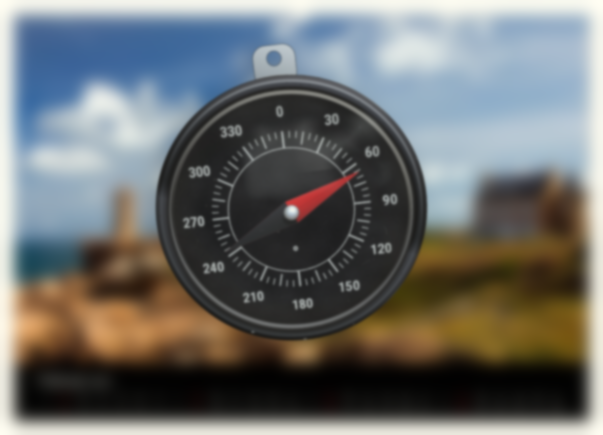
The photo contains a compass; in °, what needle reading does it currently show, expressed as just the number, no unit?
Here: 65
